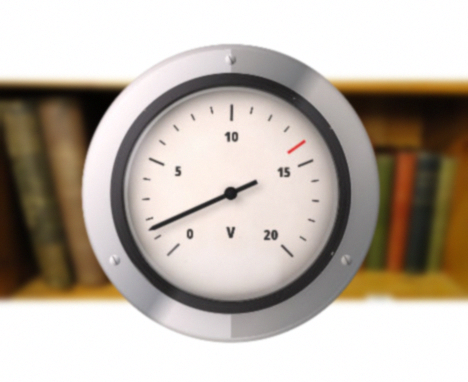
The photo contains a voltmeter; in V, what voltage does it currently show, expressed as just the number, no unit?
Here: 1.5
